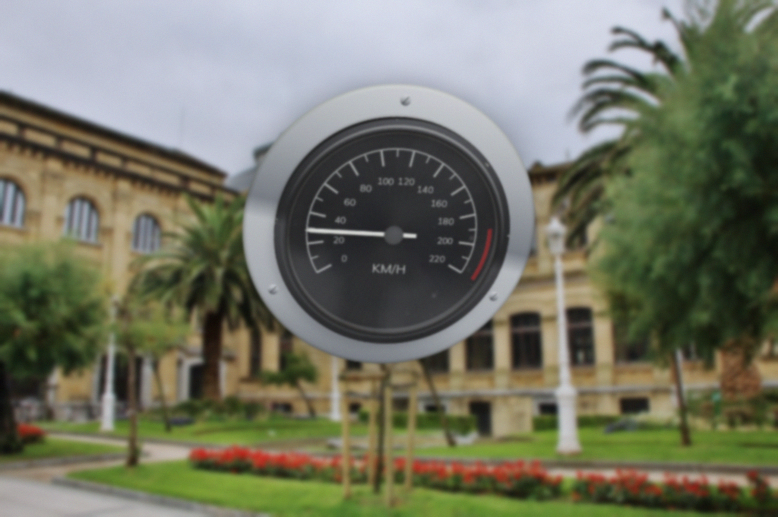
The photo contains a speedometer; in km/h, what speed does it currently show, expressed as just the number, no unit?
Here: 30
